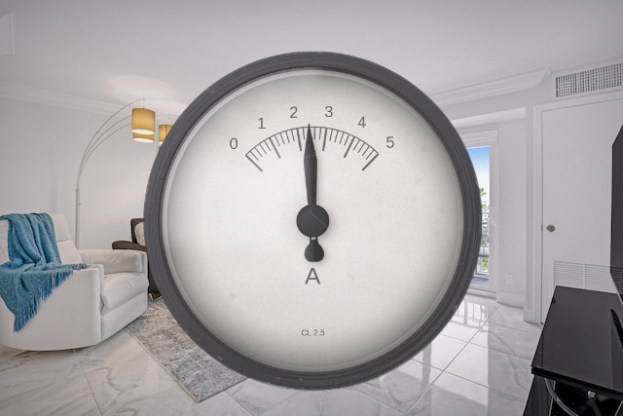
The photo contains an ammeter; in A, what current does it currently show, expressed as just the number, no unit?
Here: 2.4
